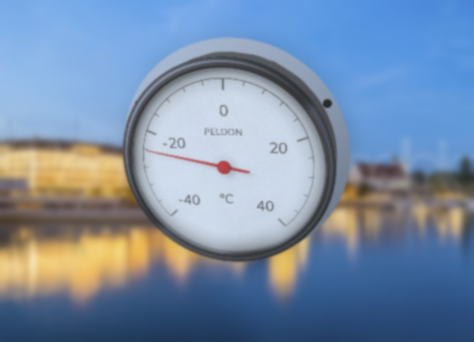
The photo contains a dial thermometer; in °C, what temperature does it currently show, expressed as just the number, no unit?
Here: -24
